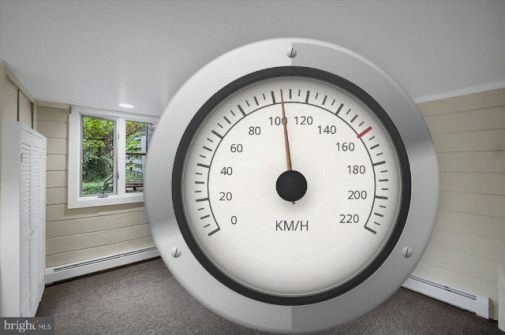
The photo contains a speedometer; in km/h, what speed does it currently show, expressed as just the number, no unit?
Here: 105
